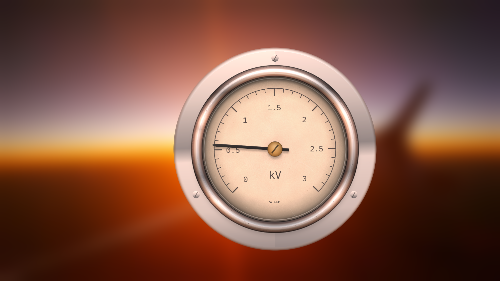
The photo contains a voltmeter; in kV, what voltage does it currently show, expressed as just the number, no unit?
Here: 0.55
